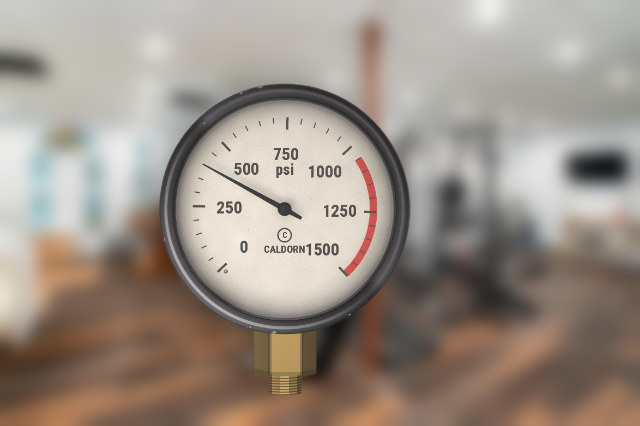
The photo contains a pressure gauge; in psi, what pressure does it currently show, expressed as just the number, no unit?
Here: 400
